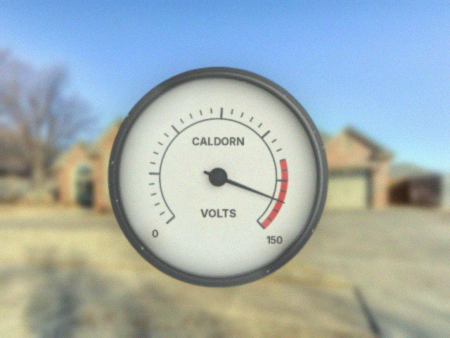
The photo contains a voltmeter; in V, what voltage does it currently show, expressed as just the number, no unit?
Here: 135
